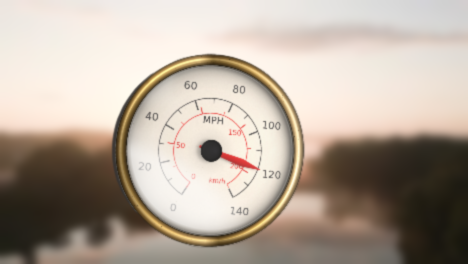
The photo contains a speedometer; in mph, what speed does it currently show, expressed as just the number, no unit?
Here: 120
